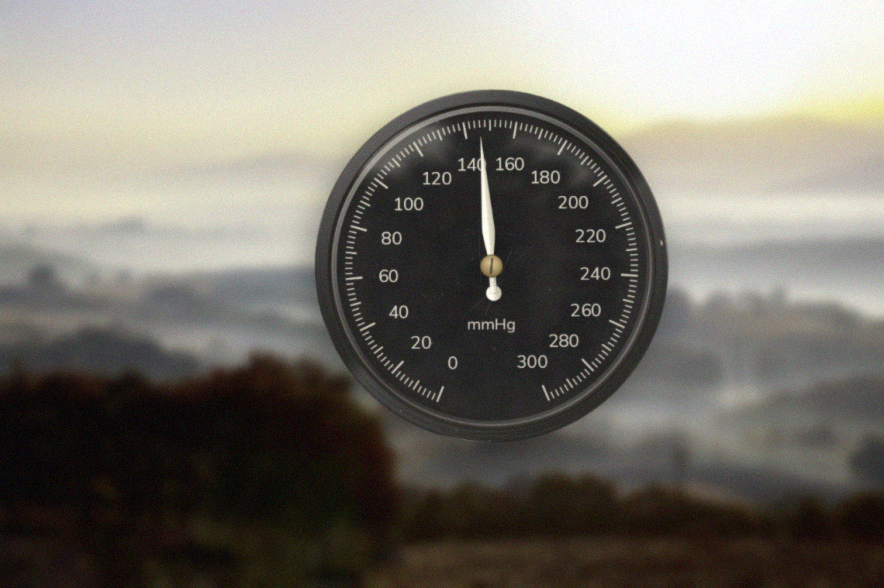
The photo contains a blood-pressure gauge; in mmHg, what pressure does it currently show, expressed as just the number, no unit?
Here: 146
